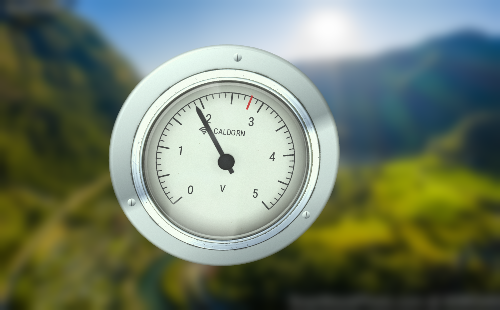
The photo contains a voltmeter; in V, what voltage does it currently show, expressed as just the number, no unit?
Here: 1.9
